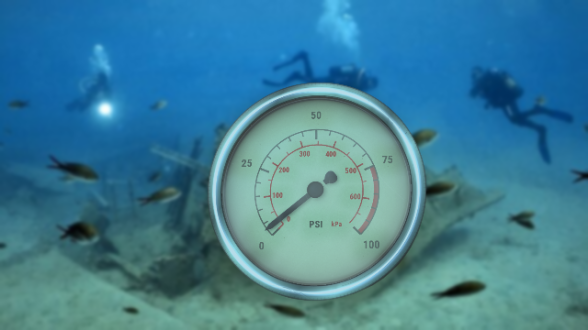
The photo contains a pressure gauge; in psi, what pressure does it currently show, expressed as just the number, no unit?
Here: 2.5
